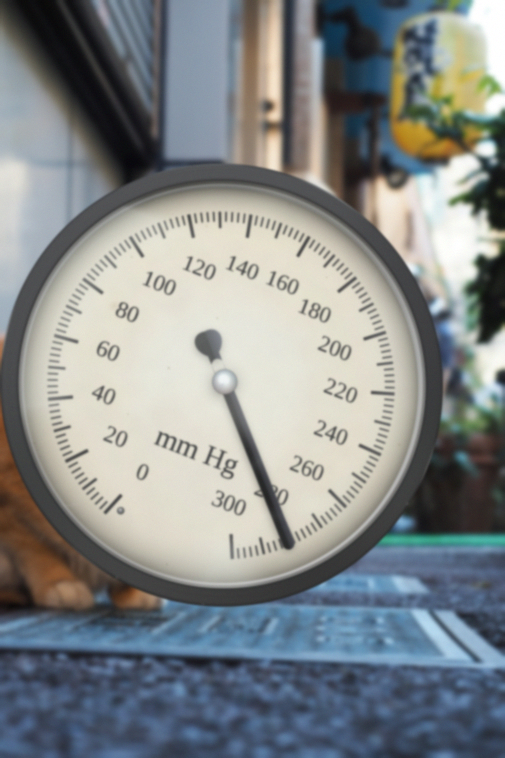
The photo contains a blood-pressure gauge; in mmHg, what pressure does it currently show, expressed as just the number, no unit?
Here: 282
